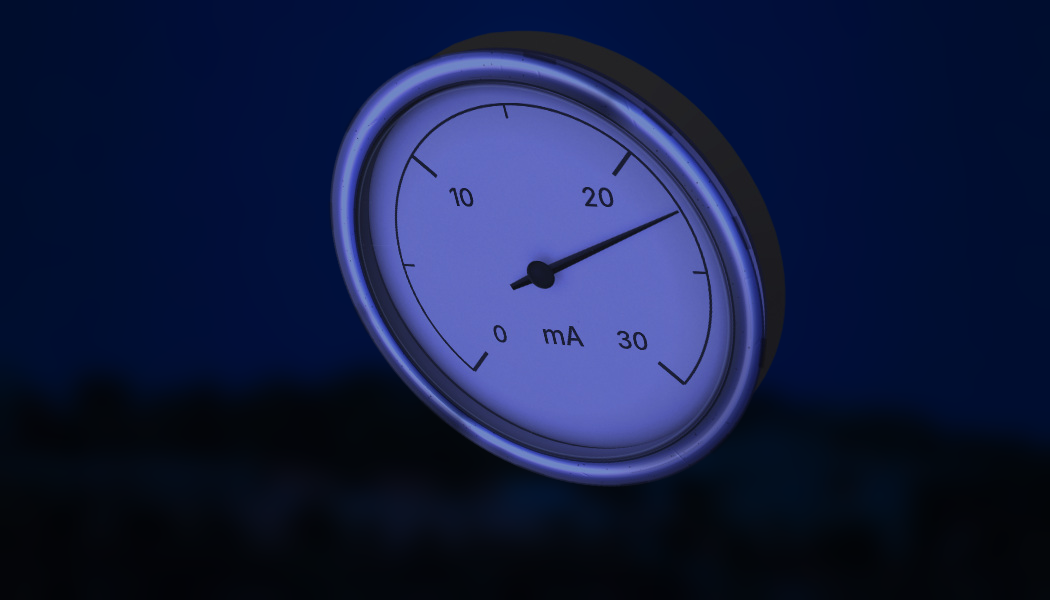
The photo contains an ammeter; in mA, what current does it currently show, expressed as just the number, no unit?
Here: 22.5
